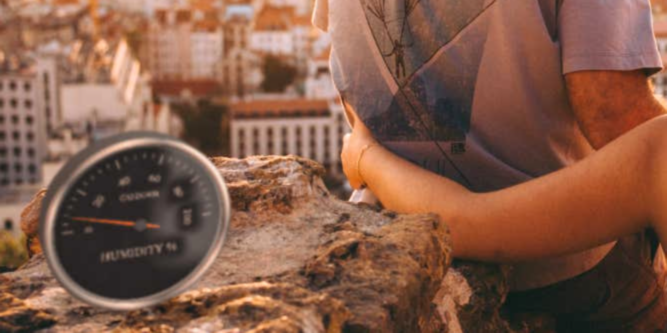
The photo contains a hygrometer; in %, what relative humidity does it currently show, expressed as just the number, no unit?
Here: 8
